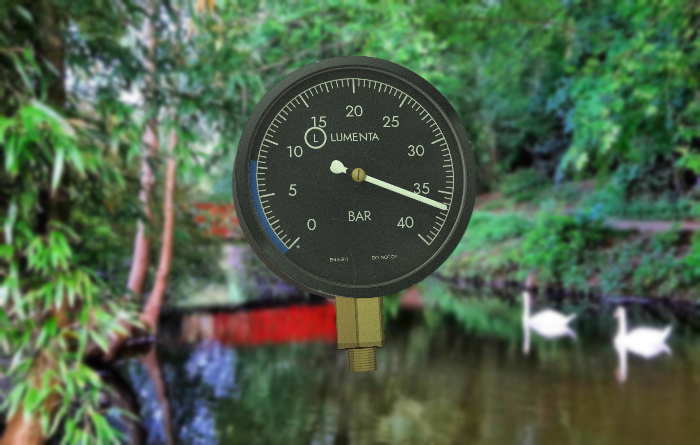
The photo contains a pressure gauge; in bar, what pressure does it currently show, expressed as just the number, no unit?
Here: 36.5
